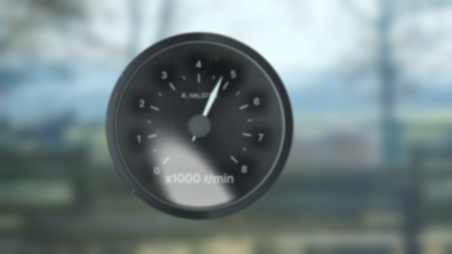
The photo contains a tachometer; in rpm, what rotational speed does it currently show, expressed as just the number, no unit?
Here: 4750
